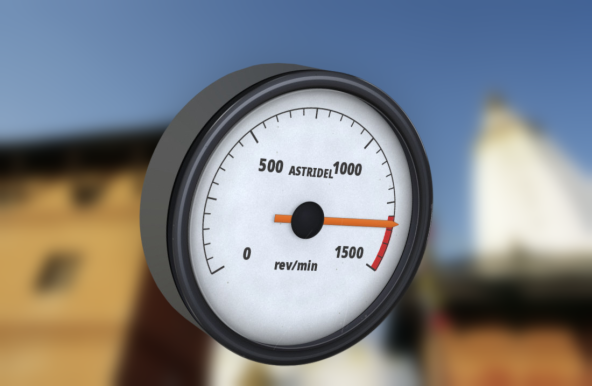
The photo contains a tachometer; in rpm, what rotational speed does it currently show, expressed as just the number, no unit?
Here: 1325
